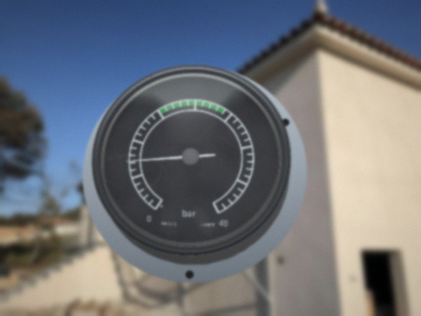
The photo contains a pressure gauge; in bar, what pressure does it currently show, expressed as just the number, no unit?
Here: 7
